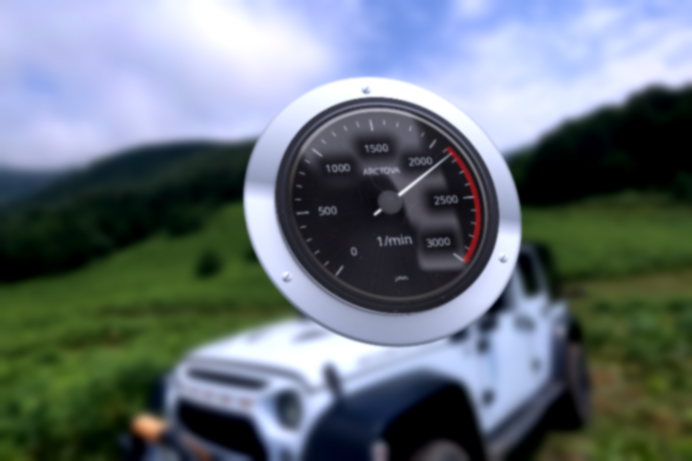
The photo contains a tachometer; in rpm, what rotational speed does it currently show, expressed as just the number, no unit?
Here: 2150
